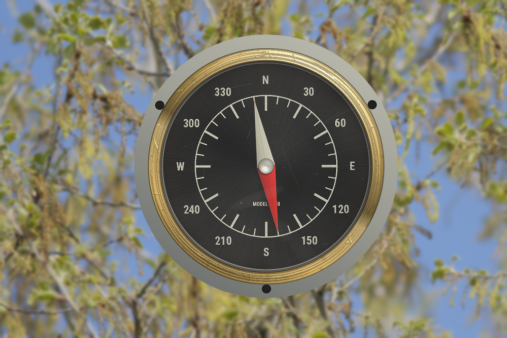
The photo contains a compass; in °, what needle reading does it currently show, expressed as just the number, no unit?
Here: 170
